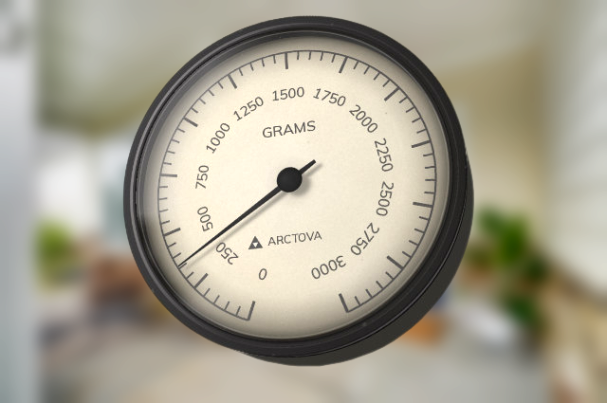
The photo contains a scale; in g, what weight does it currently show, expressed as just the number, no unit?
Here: 350
